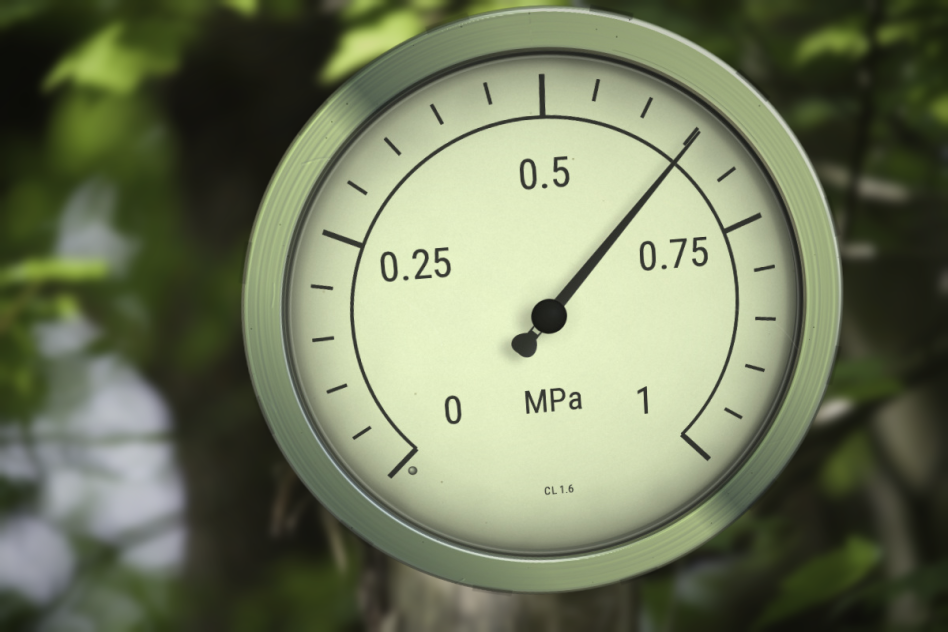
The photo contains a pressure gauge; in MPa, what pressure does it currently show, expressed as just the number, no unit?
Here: 0.65
